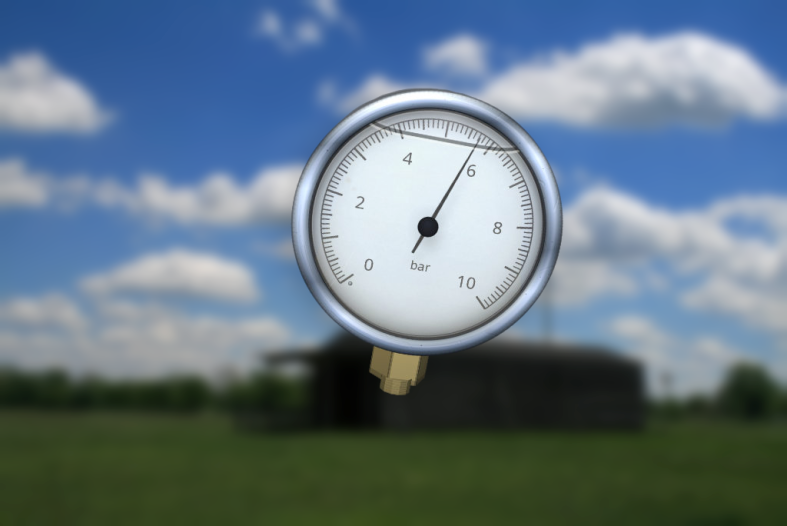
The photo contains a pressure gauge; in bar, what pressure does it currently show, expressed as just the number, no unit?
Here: 5.7
